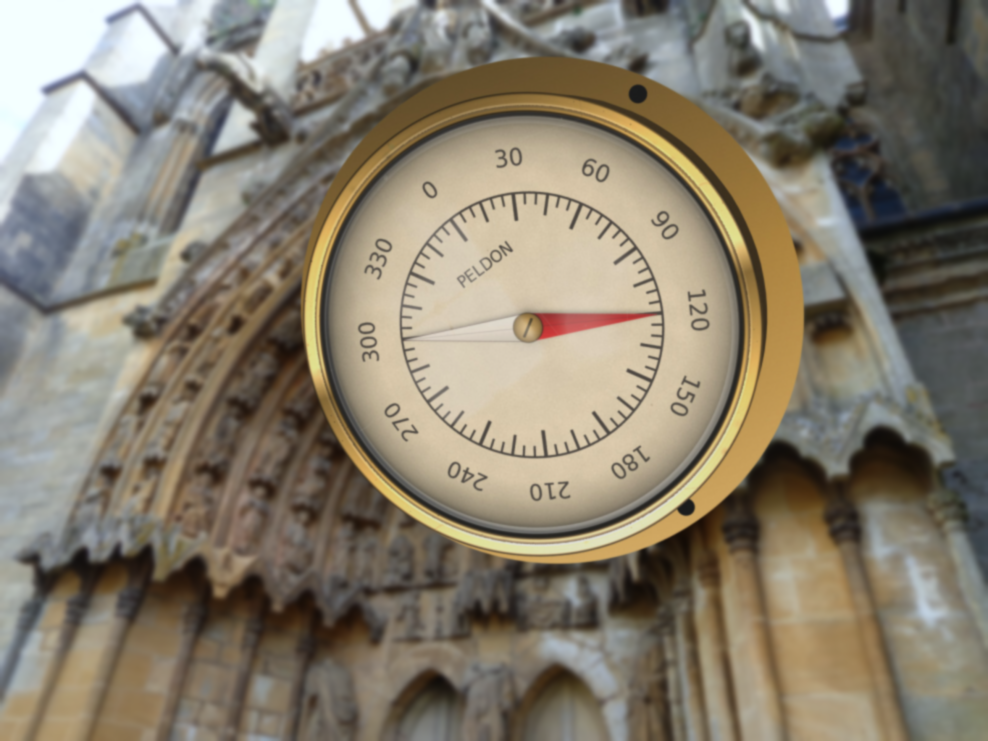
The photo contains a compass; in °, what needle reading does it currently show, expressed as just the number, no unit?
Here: 120
